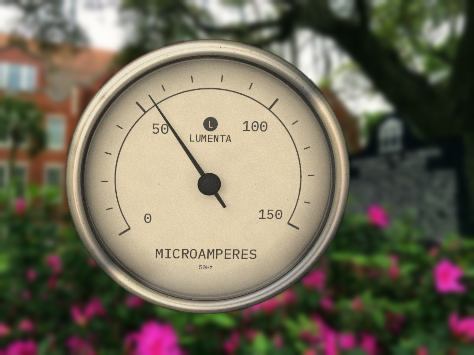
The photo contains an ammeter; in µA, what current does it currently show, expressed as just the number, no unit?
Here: 55
